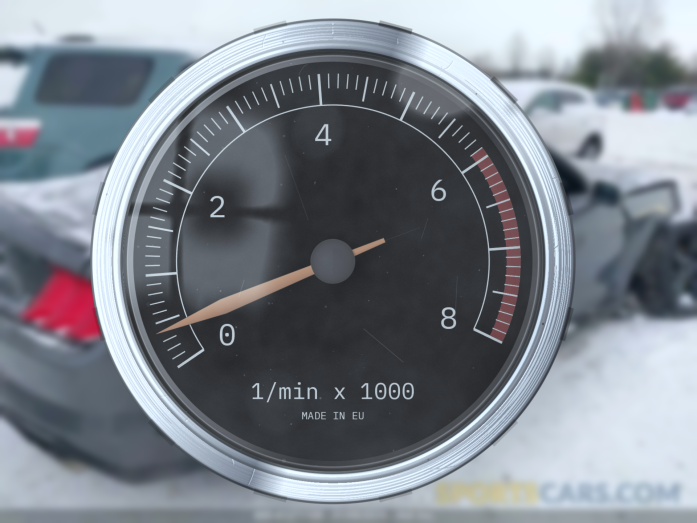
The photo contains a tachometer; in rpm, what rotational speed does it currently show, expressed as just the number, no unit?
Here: 400
